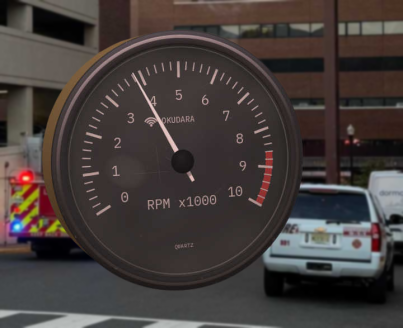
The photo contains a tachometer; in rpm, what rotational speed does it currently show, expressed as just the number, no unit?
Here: 3800
